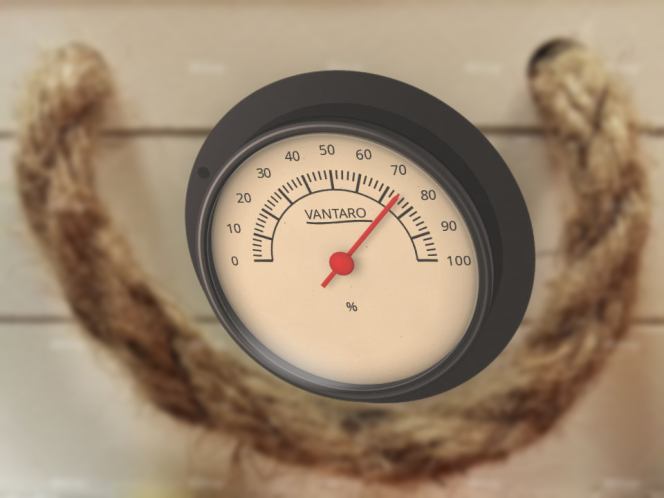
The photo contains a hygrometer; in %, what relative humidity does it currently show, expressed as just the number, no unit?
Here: 74
